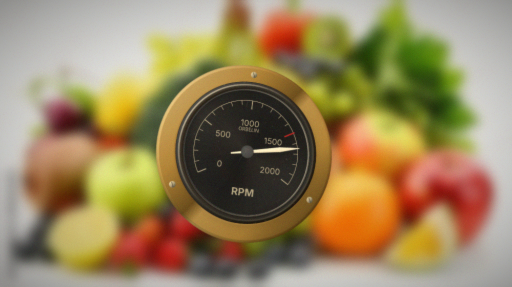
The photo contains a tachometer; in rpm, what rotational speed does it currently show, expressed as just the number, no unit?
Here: 1650
